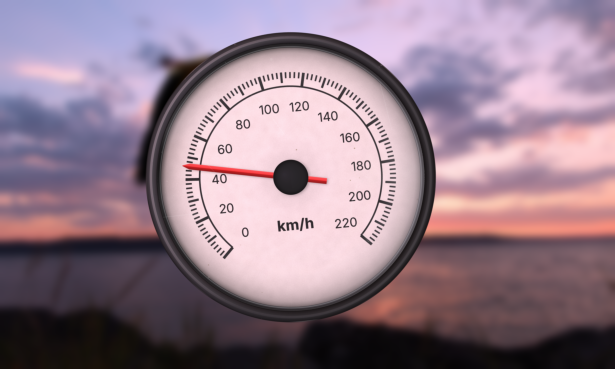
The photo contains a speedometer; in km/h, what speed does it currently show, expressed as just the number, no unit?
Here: 46
